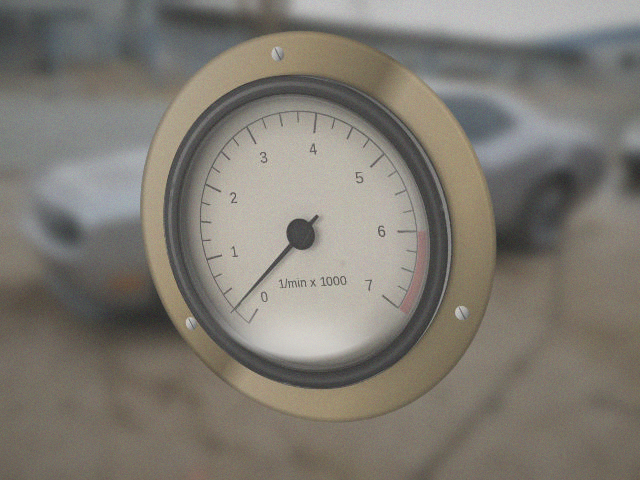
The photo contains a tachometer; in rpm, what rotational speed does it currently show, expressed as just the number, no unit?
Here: 250
